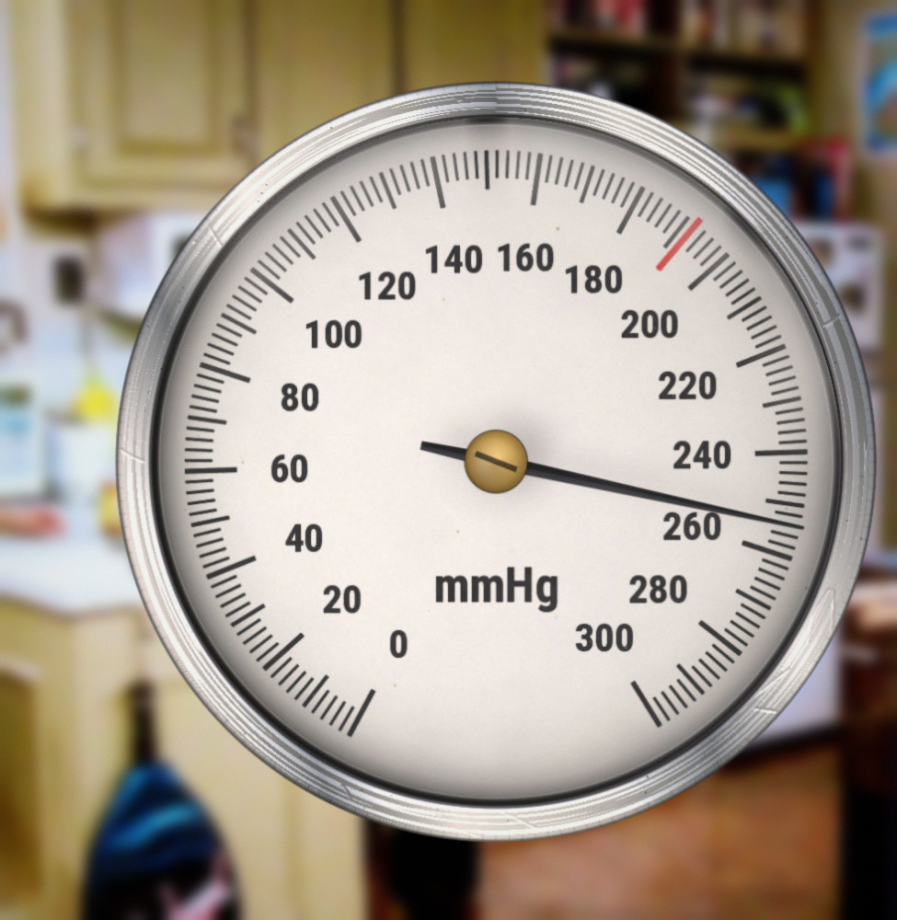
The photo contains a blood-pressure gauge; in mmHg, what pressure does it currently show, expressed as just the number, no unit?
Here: 254
